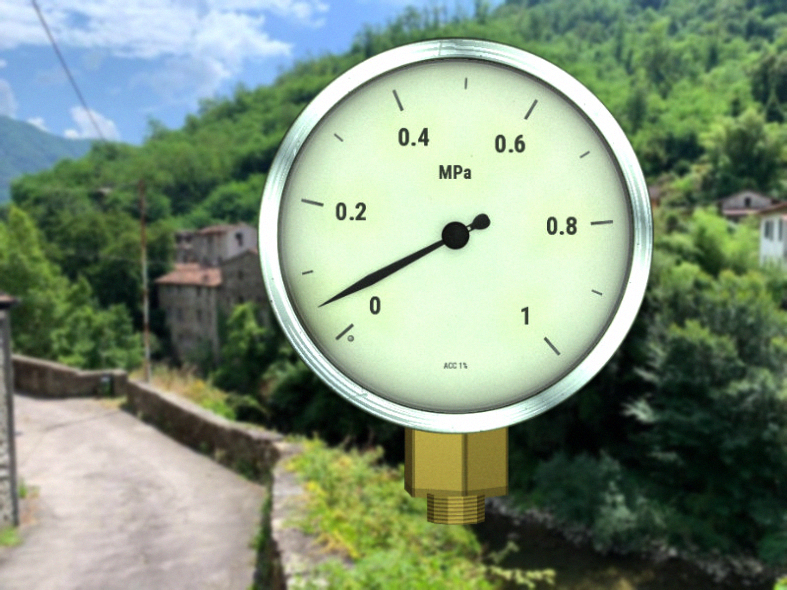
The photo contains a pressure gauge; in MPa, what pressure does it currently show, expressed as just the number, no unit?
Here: 0.05
